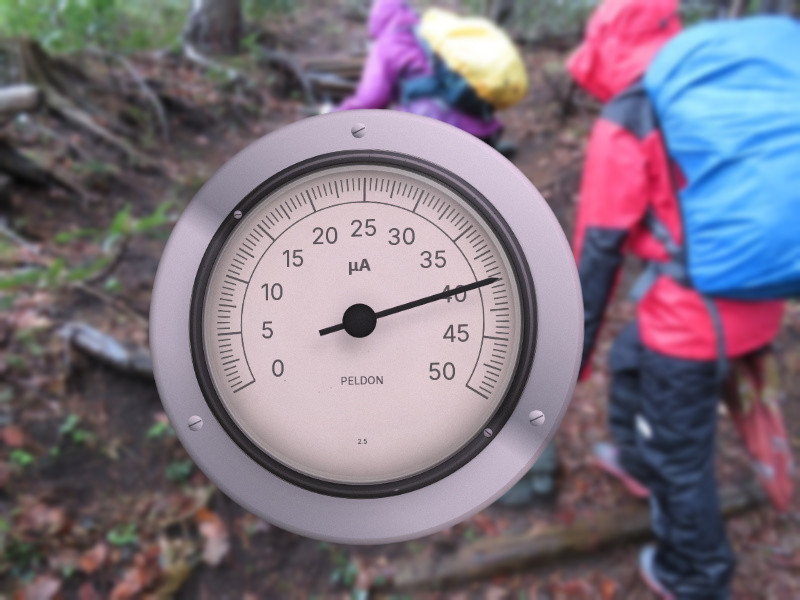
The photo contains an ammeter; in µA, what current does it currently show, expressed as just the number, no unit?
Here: 40
